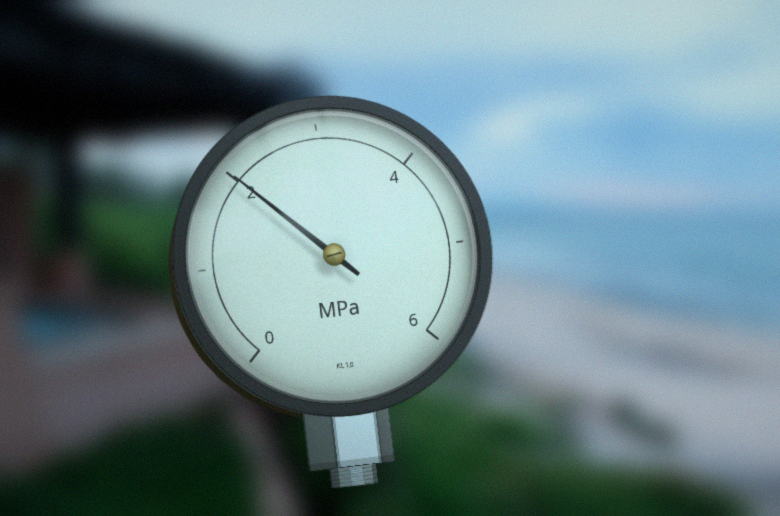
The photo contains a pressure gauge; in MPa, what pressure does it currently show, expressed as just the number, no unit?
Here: 2
